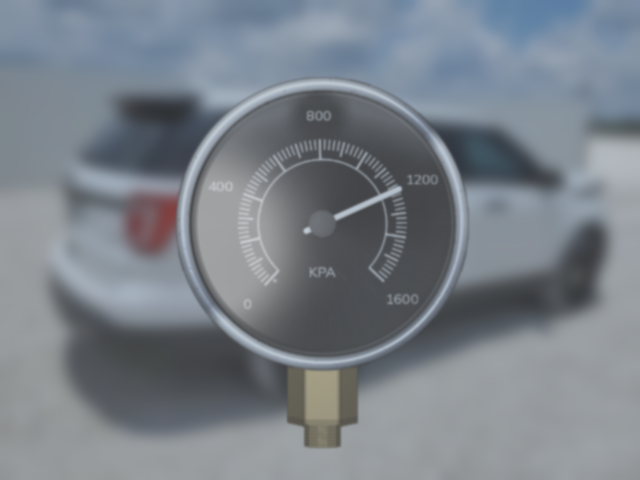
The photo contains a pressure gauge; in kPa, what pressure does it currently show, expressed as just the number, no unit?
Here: 1200
